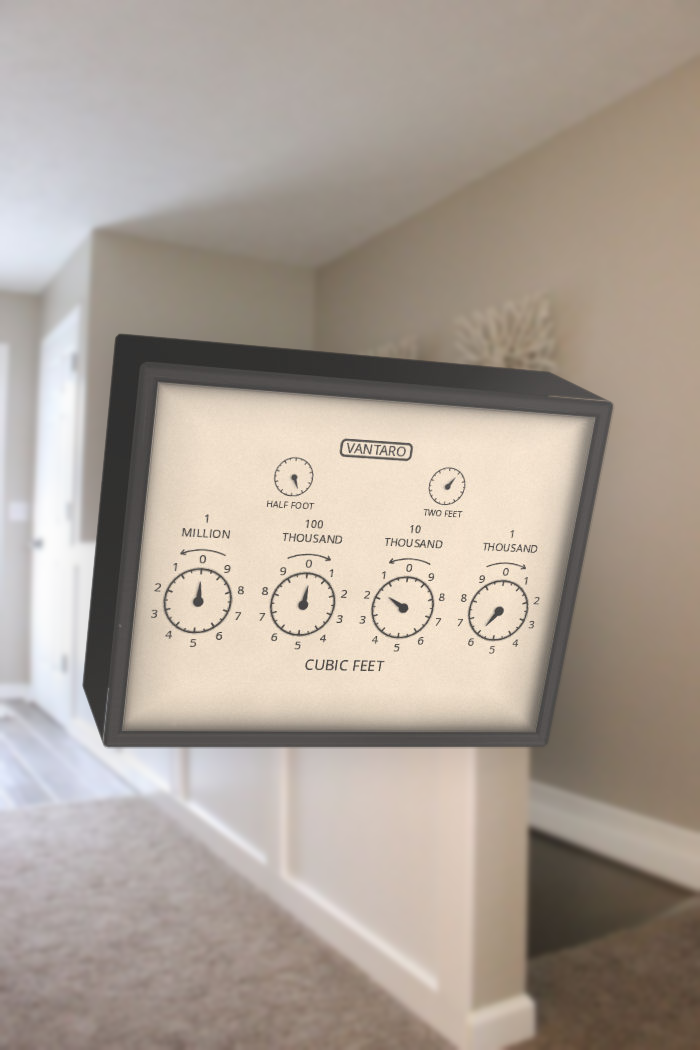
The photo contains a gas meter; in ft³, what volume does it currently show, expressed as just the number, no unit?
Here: 1600
